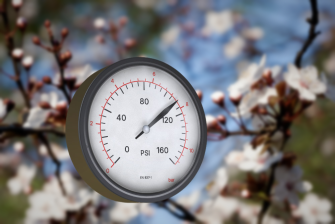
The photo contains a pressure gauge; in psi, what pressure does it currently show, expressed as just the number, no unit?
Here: 110
